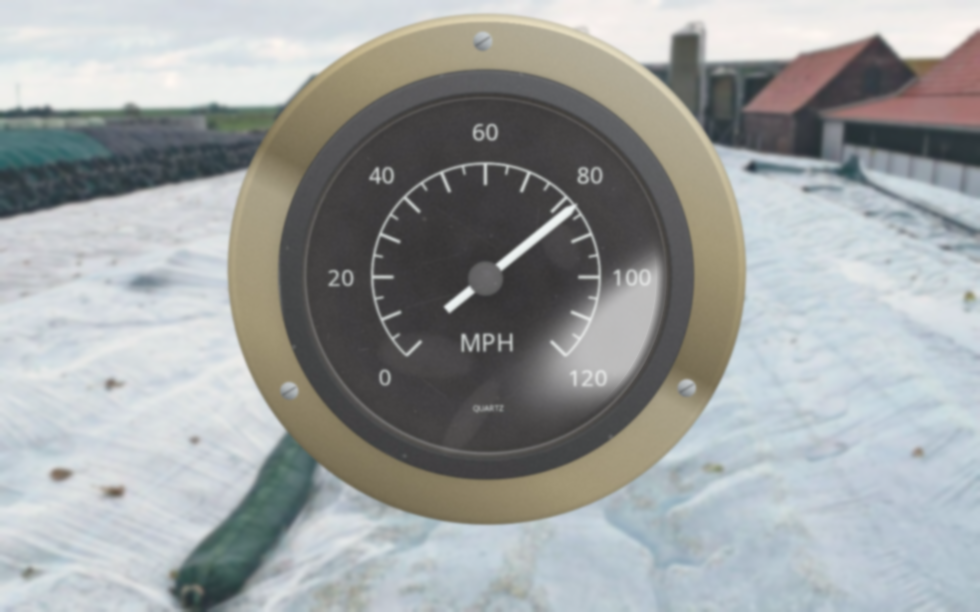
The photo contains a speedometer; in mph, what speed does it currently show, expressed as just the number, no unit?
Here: 82.5
